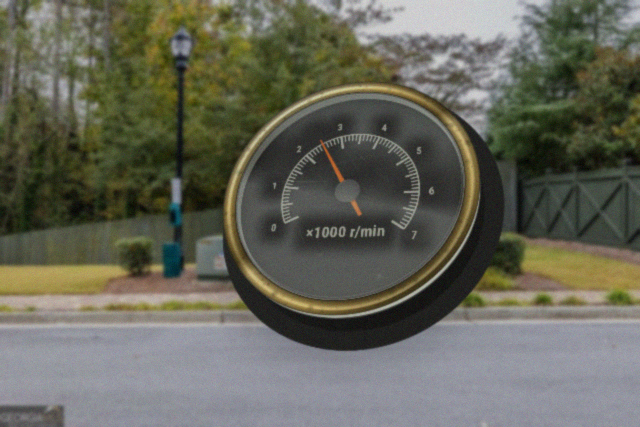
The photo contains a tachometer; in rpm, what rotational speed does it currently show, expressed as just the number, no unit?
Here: 2500
